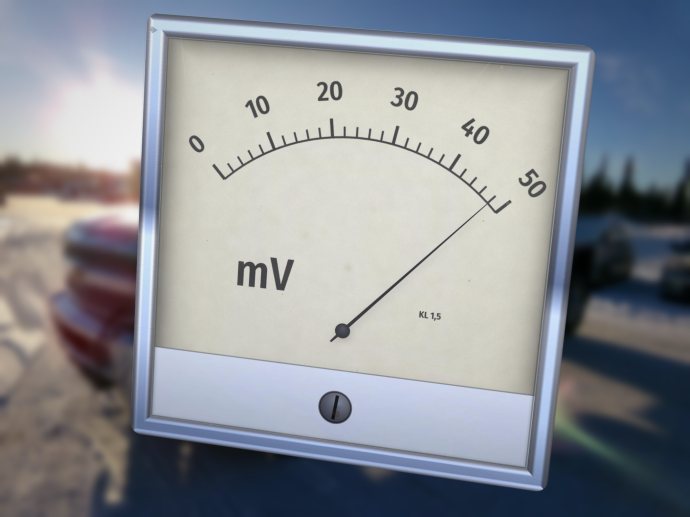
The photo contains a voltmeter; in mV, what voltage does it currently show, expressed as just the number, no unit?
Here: 48
